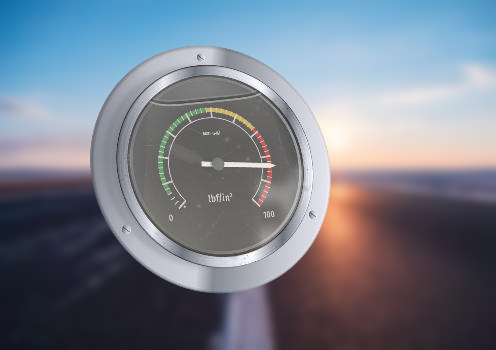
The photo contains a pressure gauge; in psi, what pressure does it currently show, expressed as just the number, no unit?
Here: 84
